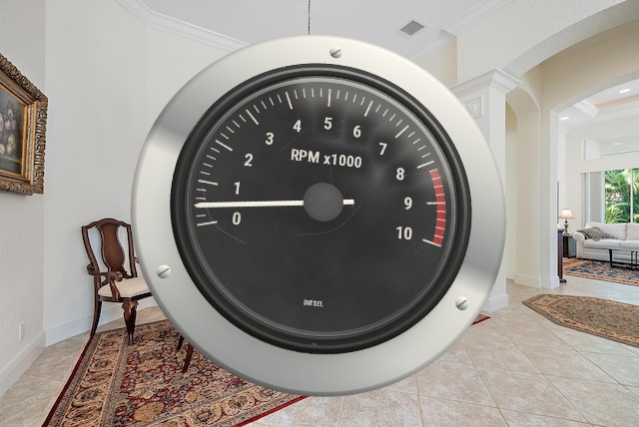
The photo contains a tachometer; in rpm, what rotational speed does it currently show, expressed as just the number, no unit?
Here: 400
